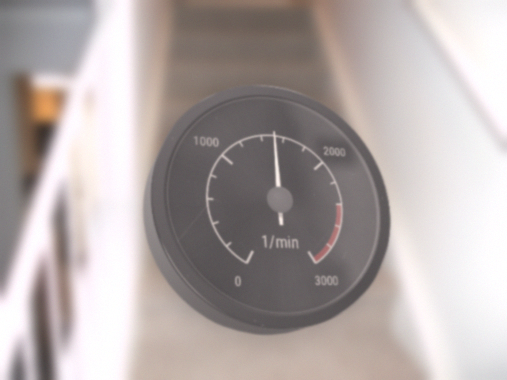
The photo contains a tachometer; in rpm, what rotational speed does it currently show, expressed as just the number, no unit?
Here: 1500
